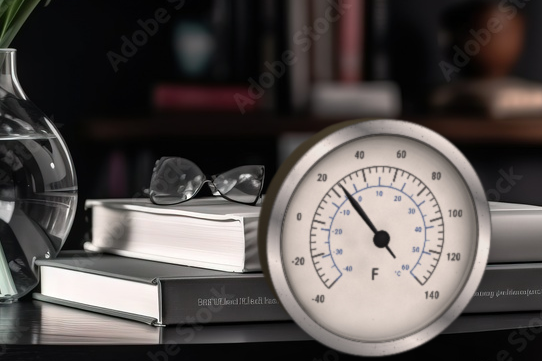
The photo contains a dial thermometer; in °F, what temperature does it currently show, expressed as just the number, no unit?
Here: 24
